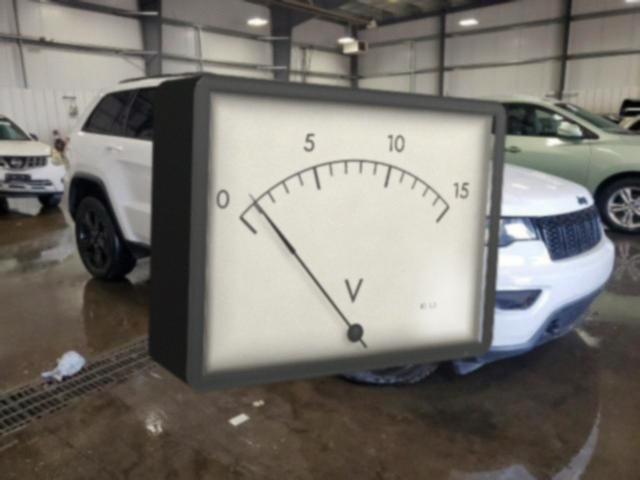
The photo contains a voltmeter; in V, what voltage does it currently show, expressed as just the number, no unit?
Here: 1
